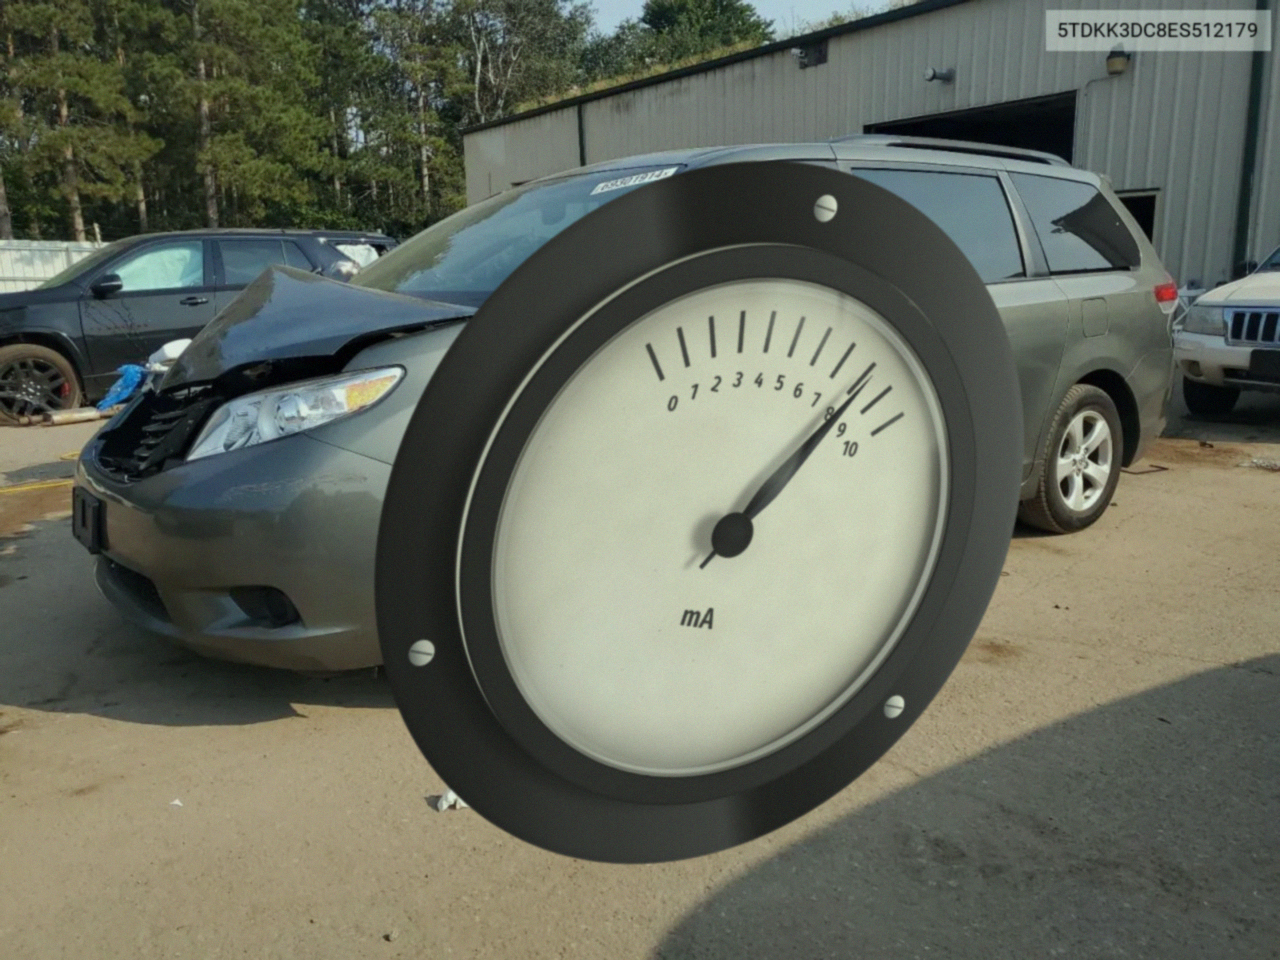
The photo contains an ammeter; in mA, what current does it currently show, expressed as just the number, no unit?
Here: 8
